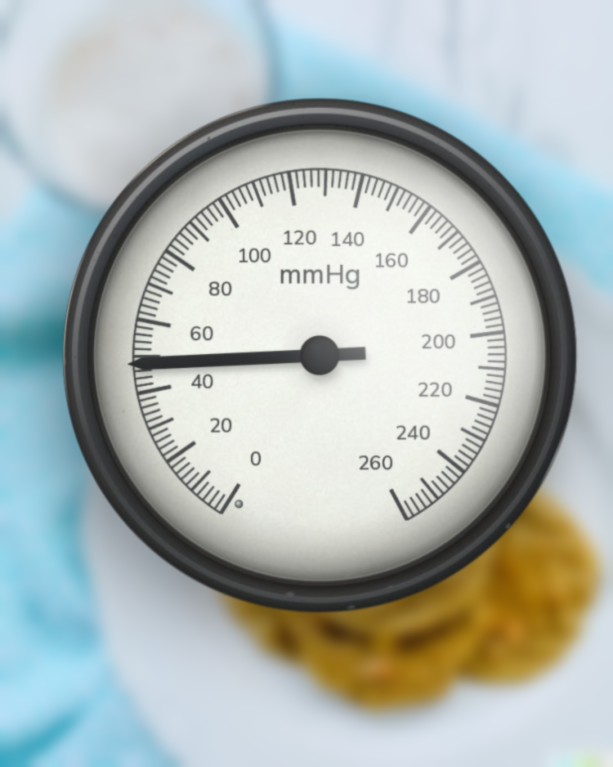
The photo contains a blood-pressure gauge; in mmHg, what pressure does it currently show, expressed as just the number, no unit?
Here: 48
